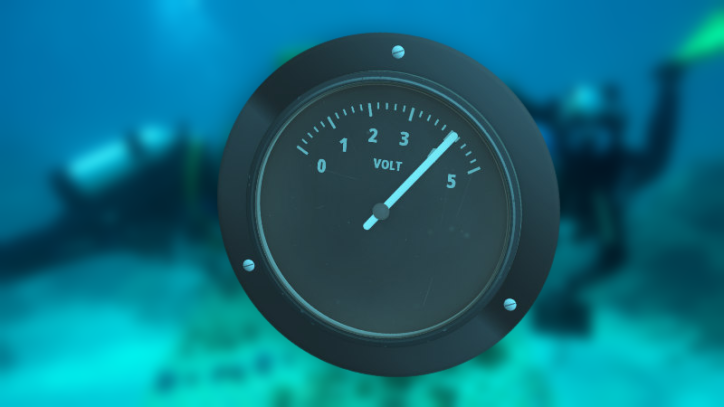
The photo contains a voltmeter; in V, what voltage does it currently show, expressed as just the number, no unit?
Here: 4.1
